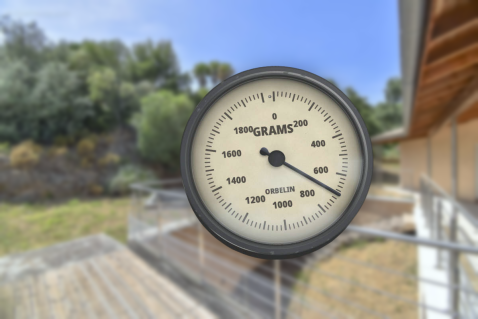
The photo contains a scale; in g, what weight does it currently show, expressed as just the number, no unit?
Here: 700
